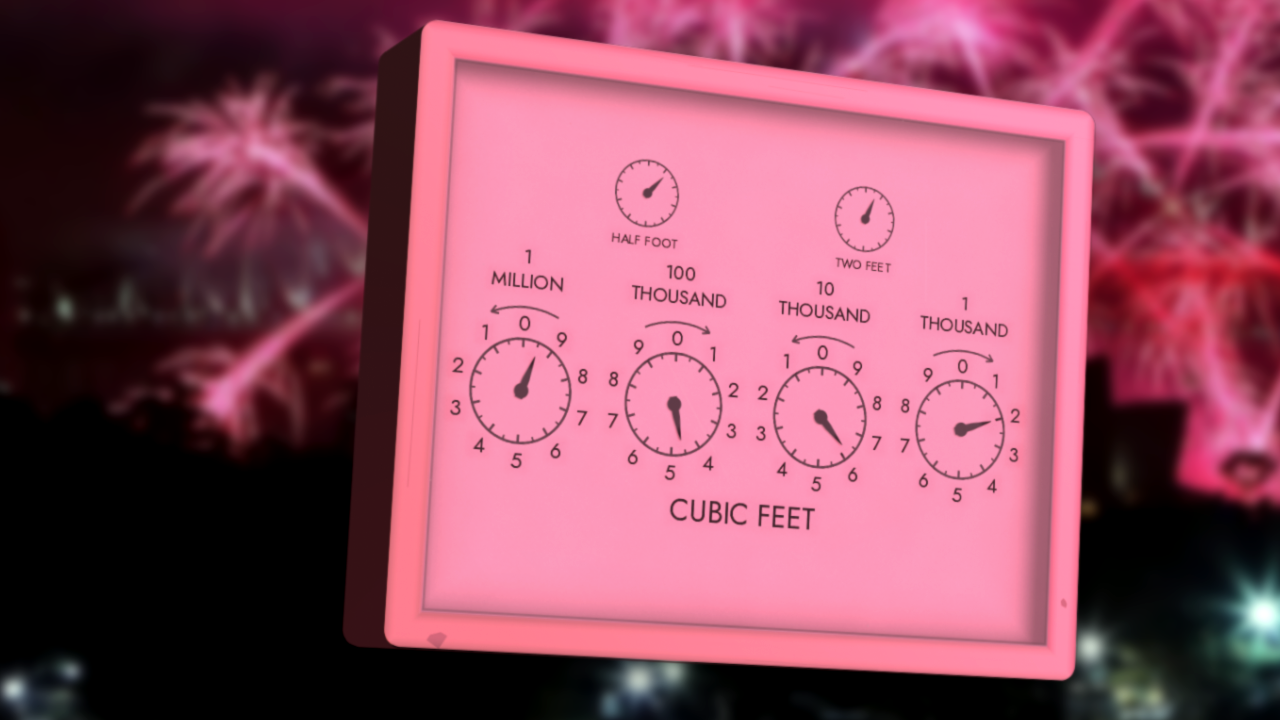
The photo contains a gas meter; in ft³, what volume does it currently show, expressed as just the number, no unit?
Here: 946200
